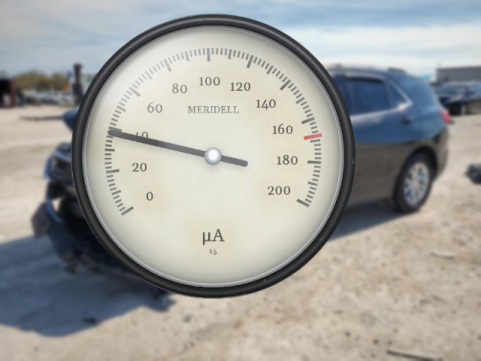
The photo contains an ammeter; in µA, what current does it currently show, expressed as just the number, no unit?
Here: 38
